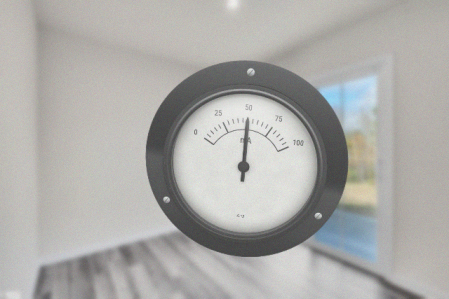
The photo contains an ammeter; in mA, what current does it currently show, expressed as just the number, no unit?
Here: 50
